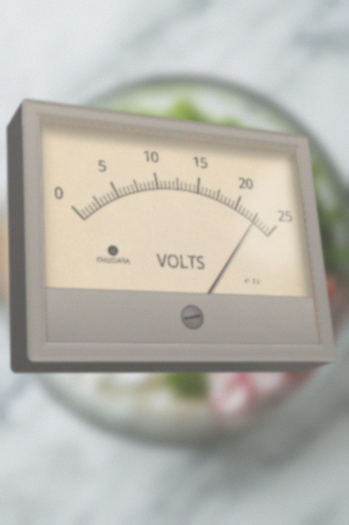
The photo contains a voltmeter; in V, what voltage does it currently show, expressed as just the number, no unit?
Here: 22.5
